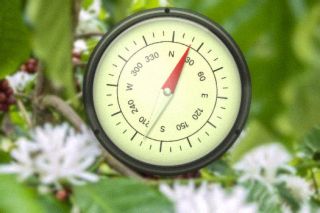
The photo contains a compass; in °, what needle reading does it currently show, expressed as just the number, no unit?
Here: 20
